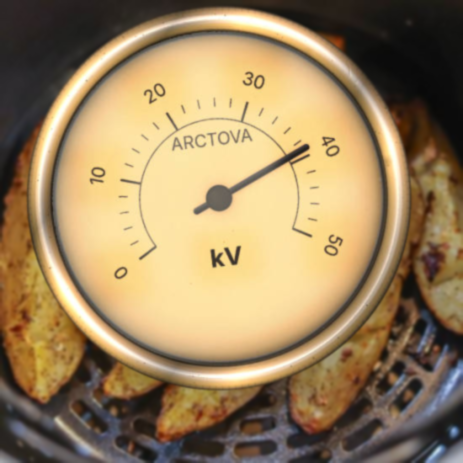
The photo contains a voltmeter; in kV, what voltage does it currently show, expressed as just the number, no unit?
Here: 39
